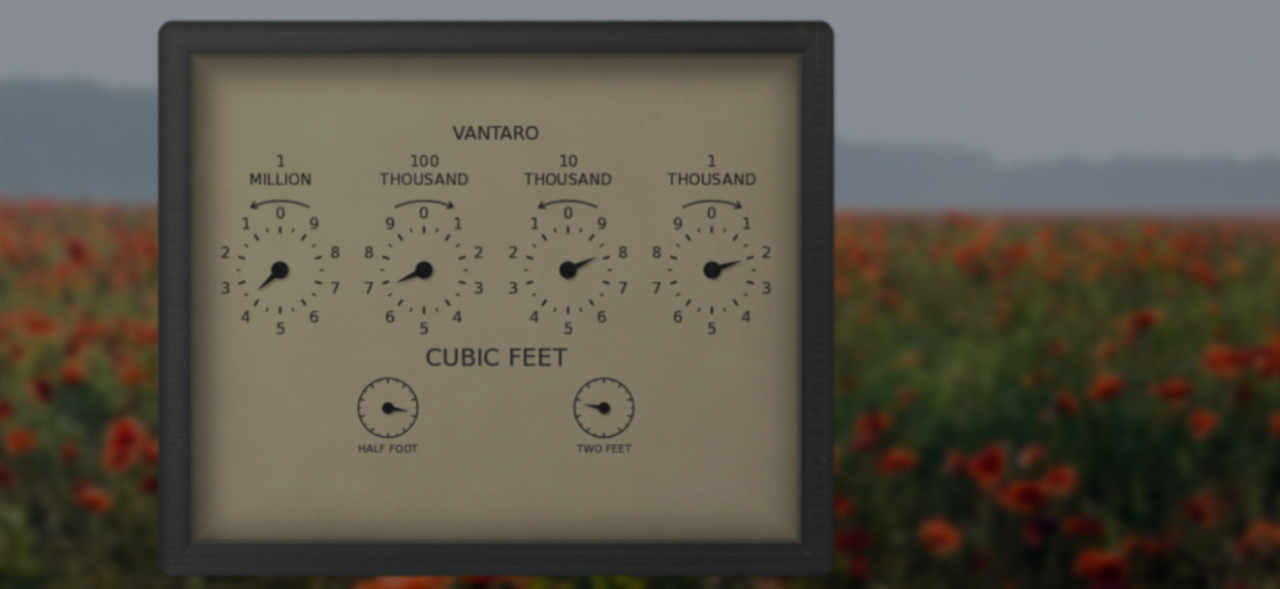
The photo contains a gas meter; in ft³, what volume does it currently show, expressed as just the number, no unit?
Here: 368200
